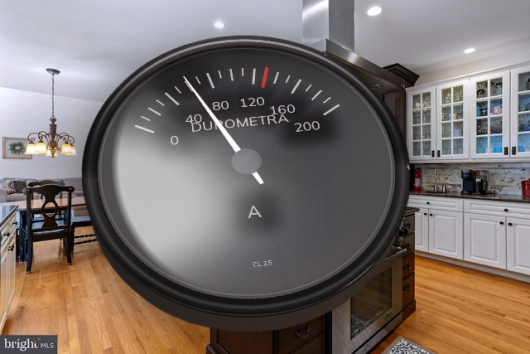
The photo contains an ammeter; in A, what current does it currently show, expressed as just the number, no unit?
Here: 60
